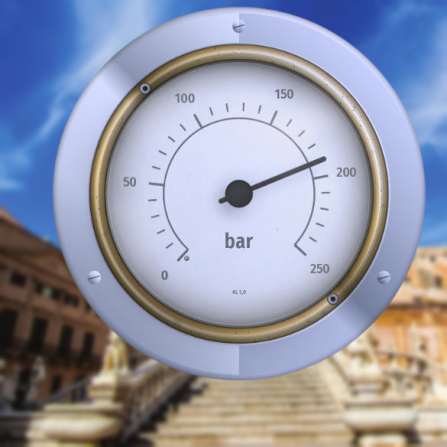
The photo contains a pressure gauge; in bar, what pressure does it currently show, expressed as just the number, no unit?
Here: 190
